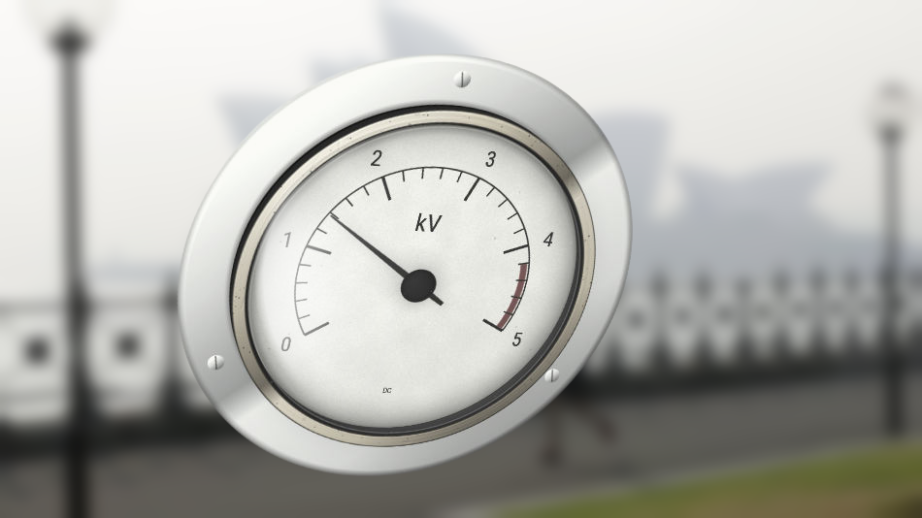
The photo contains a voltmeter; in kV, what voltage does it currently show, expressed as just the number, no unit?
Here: 1.4
